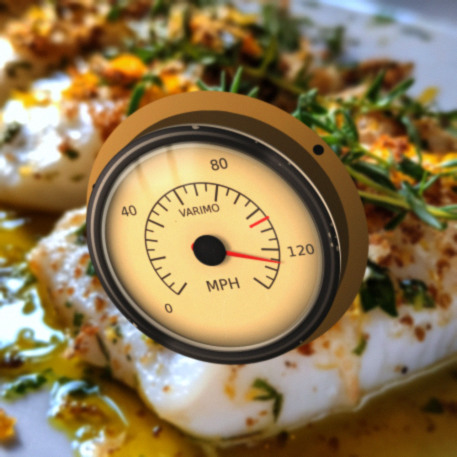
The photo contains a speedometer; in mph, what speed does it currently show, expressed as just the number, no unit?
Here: 125
